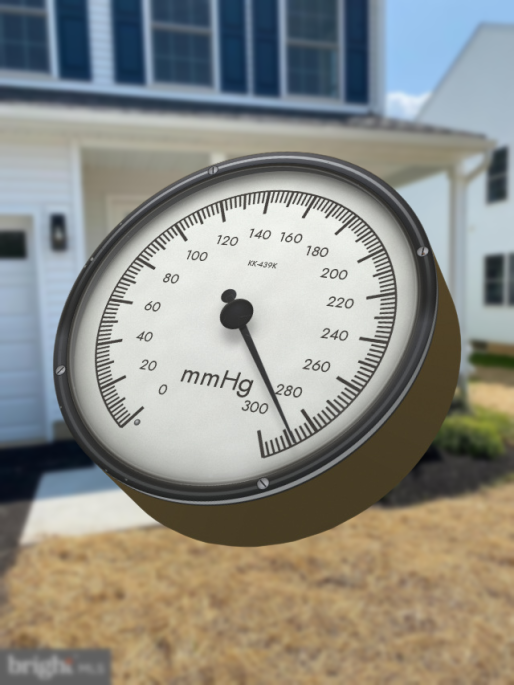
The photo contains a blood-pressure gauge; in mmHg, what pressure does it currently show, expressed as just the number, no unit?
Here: 288
